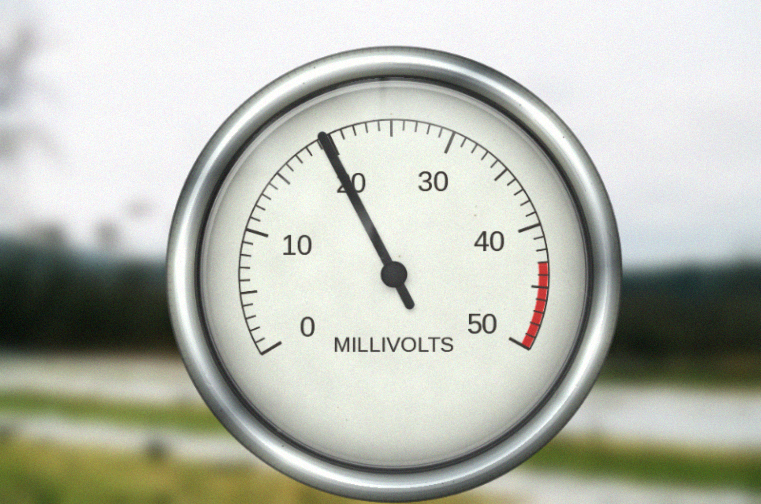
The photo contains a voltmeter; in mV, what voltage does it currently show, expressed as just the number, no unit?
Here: 19.5
